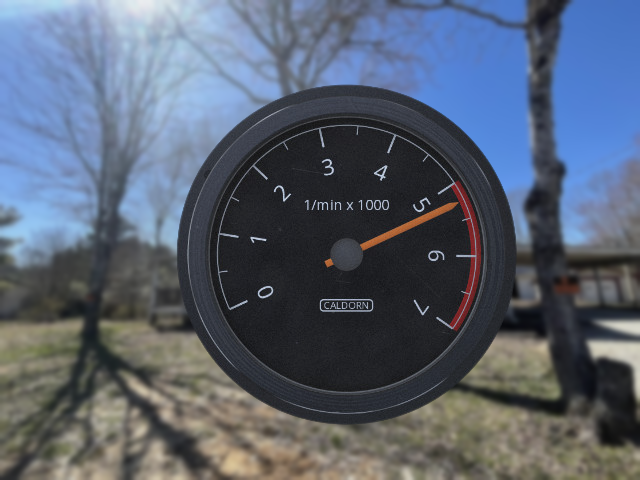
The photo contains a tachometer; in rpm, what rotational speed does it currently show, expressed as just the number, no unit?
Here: 5250
